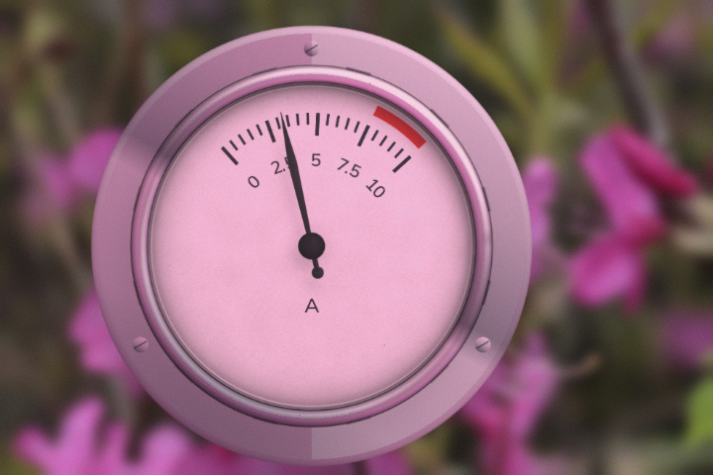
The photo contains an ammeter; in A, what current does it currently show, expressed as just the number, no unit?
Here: 3.25
